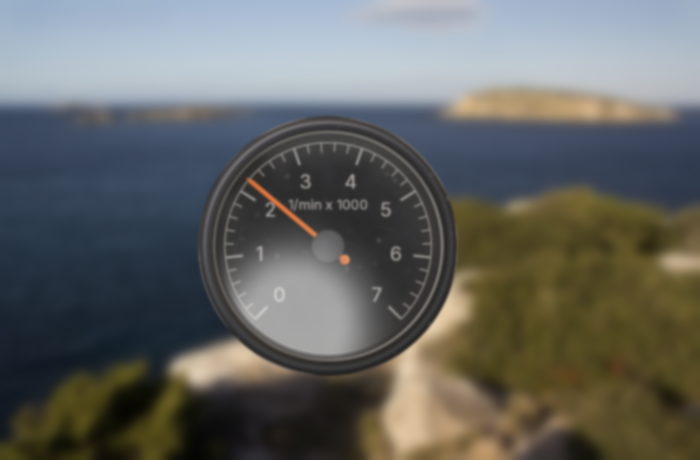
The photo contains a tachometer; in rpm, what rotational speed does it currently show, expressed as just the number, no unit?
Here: 2200
